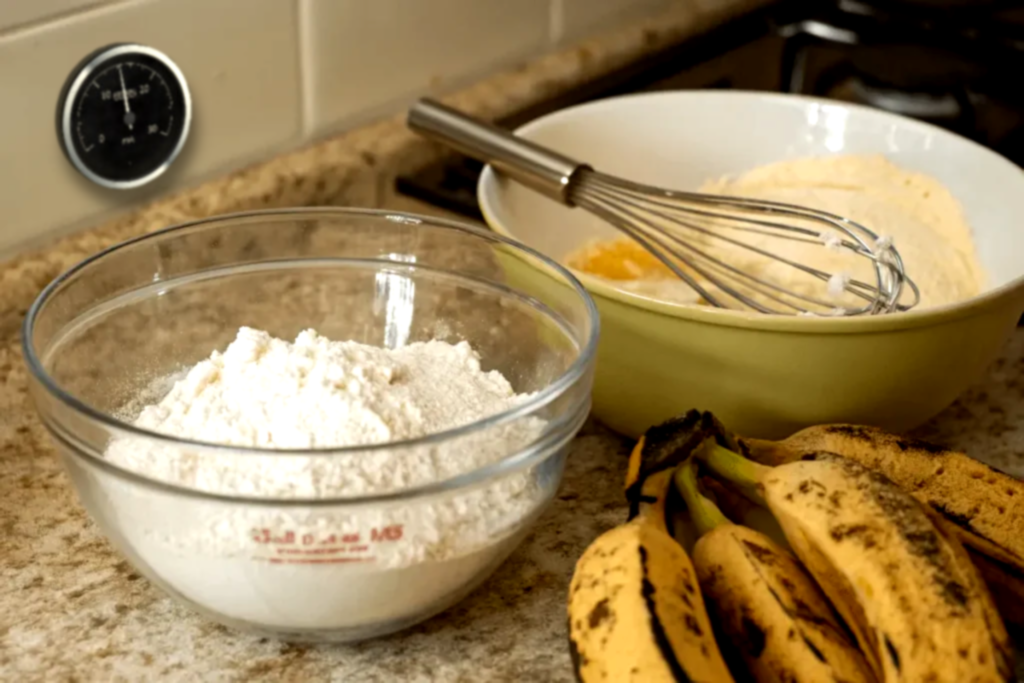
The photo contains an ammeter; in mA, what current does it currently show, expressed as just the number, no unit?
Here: 14
